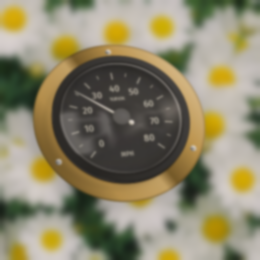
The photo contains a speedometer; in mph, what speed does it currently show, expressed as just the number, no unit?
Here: 25
